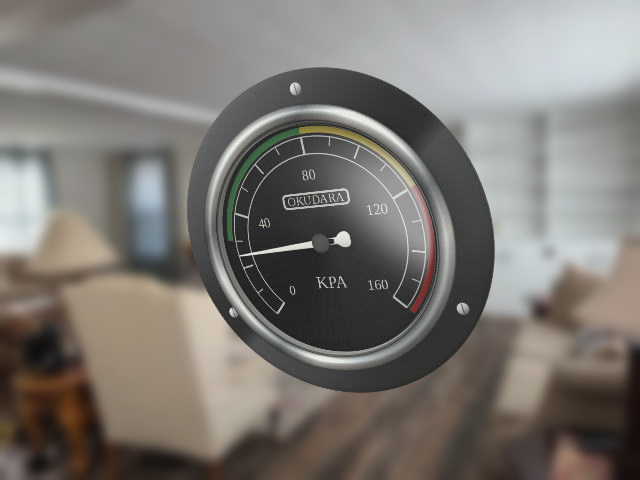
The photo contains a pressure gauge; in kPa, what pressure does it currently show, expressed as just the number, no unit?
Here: 25
